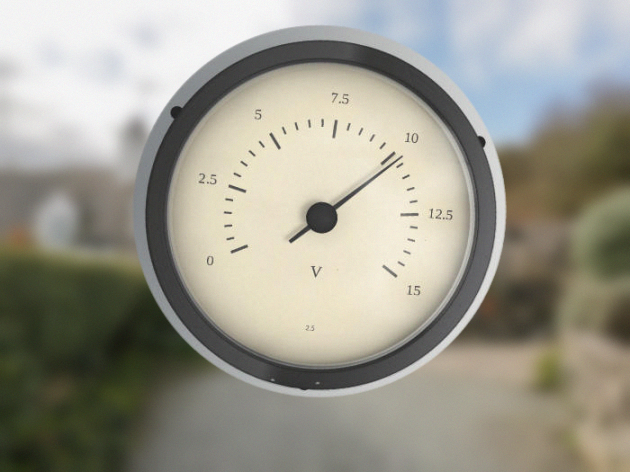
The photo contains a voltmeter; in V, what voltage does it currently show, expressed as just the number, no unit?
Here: 10.25
